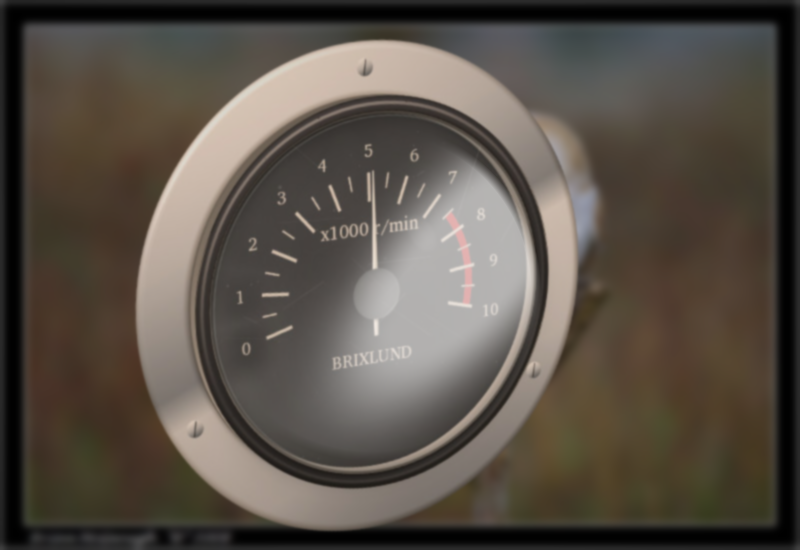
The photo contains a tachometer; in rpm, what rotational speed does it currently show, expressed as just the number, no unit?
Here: 5000
